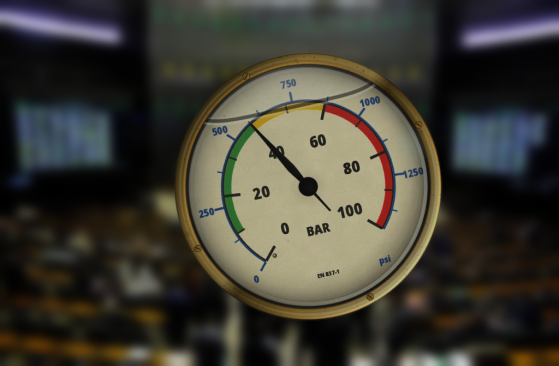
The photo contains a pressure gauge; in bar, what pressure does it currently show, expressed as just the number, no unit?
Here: 40
